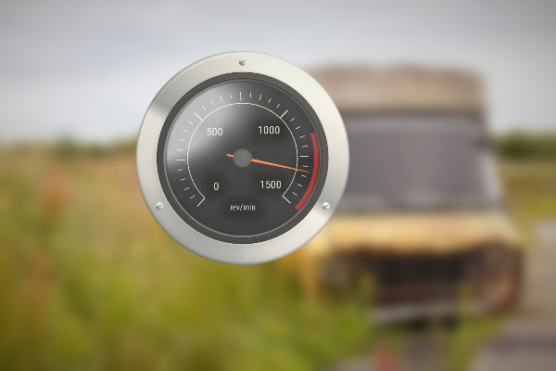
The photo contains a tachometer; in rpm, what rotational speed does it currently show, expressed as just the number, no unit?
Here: 1325
